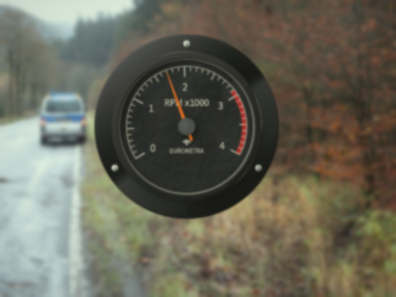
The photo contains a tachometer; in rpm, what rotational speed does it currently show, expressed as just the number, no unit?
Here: 1700
